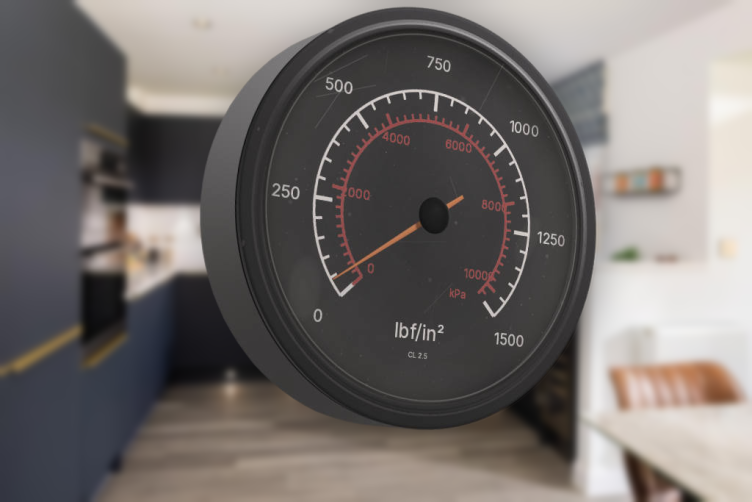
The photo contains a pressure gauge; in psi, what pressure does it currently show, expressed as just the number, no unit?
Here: 50
